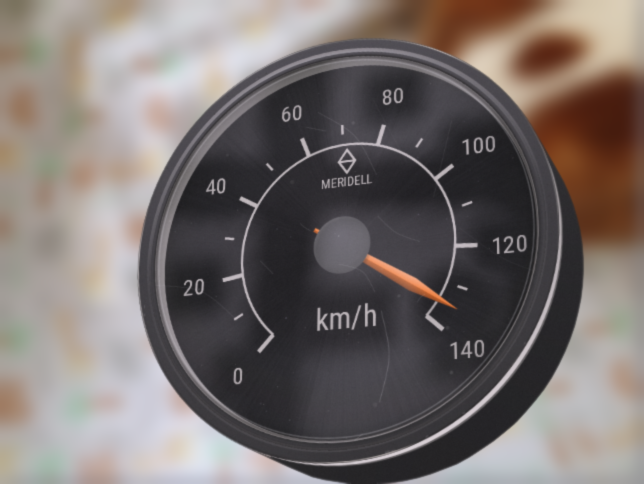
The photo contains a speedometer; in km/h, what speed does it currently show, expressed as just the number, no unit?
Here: 135
